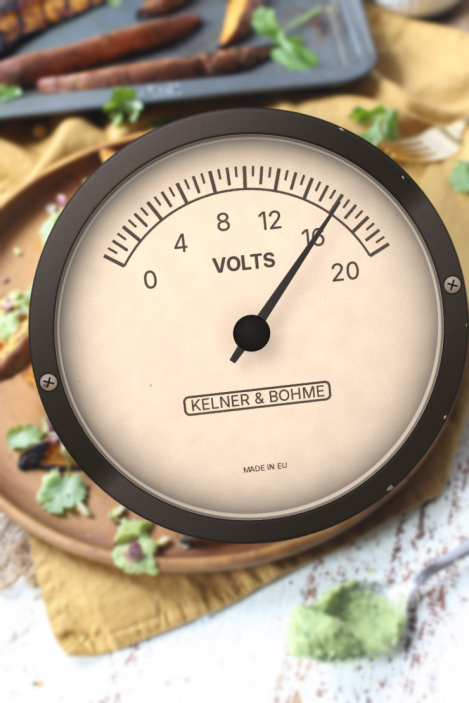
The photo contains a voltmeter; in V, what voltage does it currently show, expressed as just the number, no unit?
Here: 16
